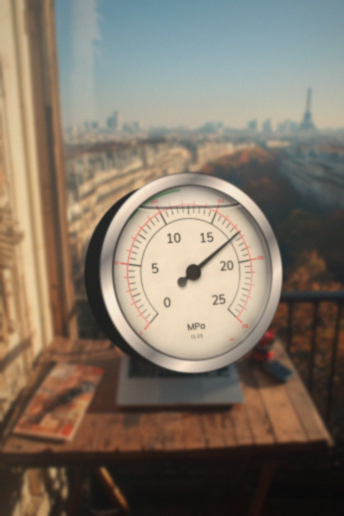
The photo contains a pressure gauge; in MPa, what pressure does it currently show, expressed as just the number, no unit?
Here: 17.5
